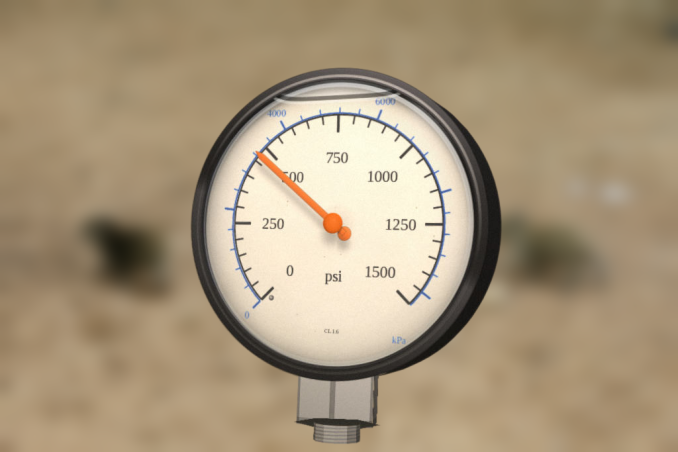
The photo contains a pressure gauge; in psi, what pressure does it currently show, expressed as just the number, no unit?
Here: 475
